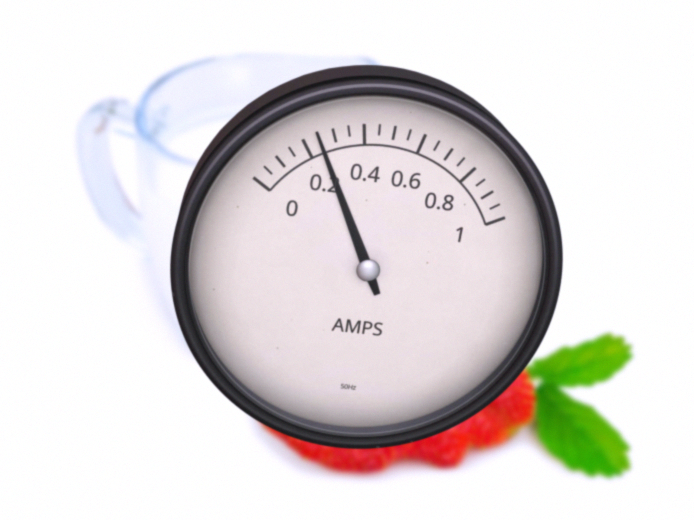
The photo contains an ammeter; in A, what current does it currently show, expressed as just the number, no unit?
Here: 0.25
